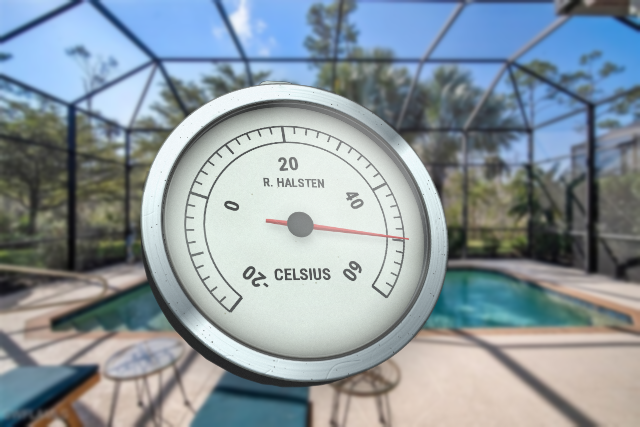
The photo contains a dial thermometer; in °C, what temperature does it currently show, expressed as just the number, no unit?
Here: 50
